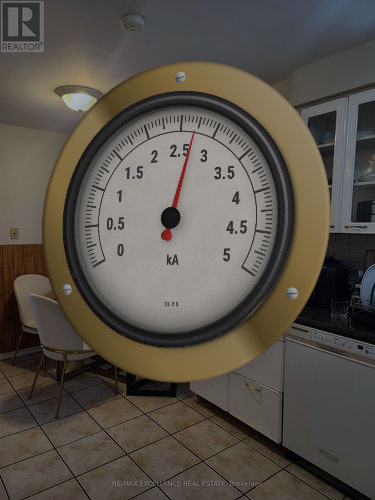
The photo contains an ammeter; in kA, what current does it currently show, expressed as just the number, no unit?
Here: 2.75
